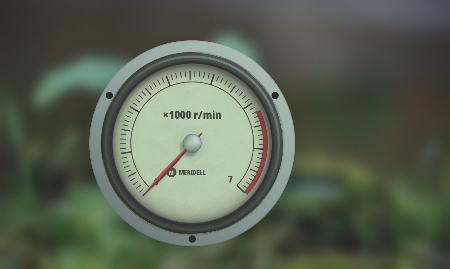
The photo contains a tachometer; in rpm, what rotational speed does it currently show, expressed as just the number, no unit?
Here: 0
